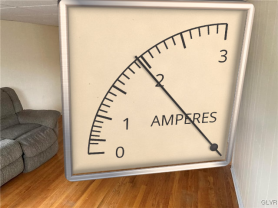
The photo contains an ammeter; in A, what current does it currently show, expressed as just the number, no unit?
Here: 1.95
